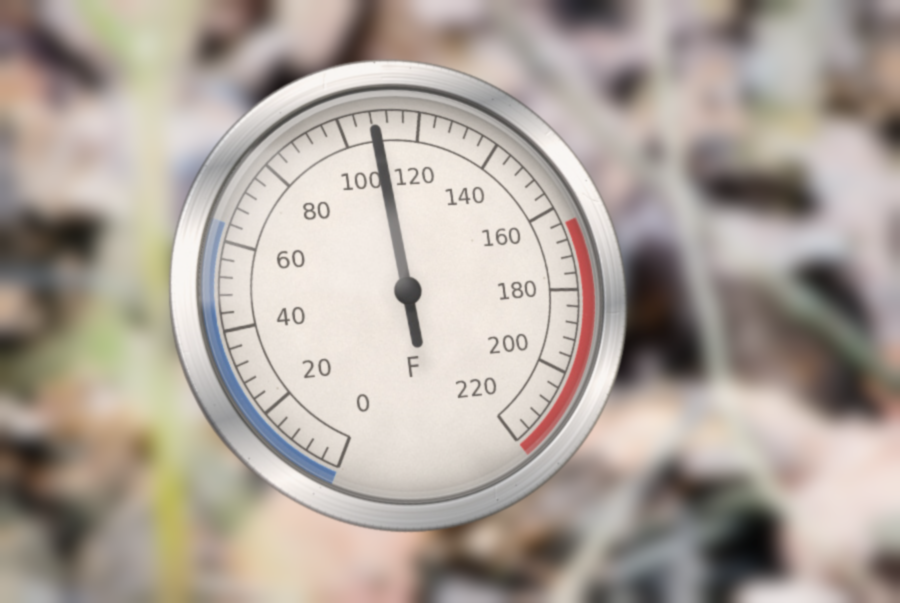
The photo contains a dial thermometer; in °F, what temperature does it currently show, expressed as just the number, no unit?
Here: 108
